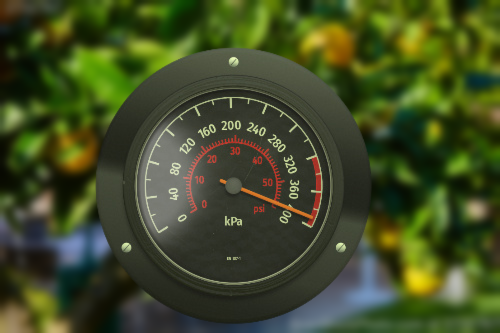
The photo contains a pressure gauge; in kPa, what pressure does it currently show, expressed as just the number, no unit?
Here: 390
